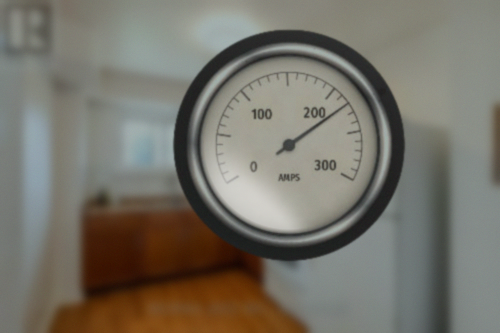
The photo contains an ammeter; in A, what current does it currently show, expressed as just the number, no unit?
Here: 220
